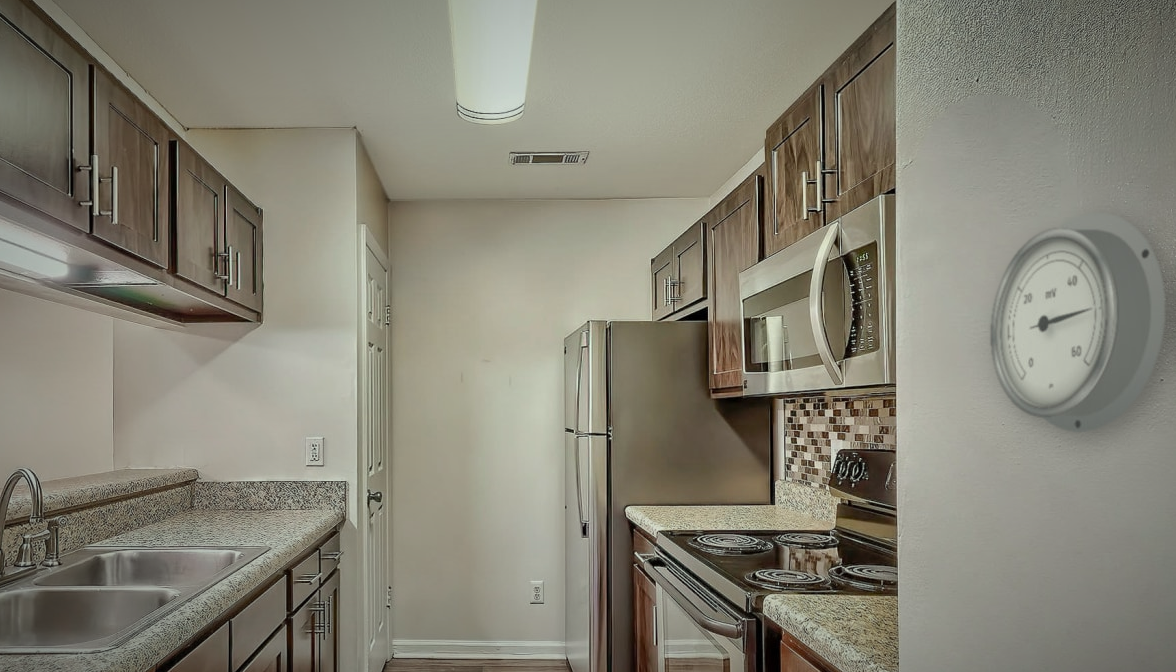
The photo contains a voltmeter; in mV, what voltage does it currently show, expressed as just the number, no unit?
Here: 50
